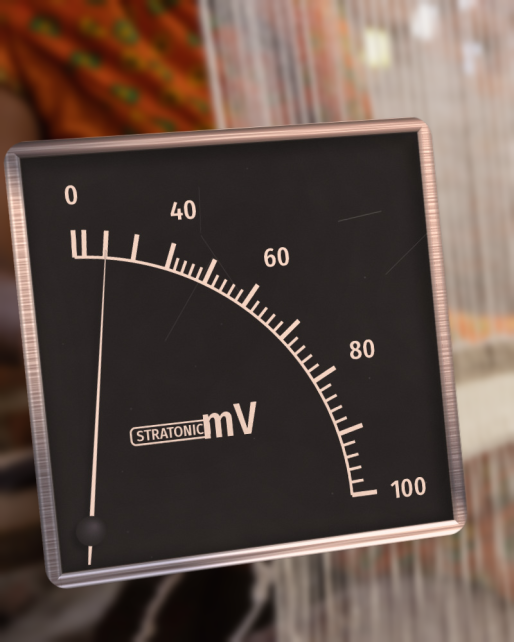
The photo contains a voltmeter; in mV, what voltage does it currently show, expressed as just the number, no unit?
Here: 20
